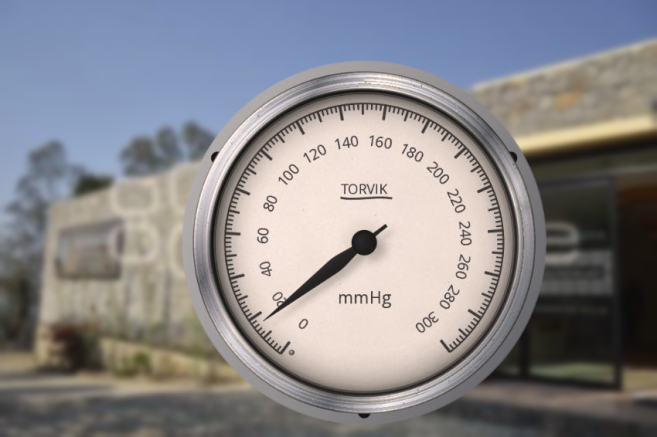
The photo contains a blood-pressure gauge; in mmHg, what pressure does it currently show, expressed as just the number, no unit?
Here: 16
